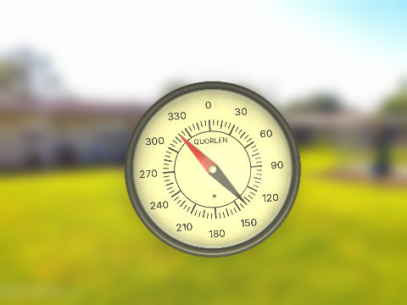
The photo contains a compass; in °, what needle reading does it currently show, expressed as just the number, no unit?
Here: 320
